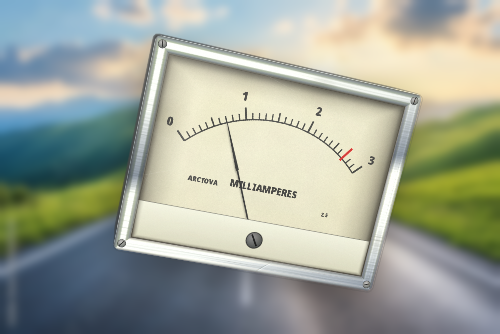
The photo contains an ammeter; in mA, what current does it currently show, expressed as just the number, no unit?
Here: 0.7
